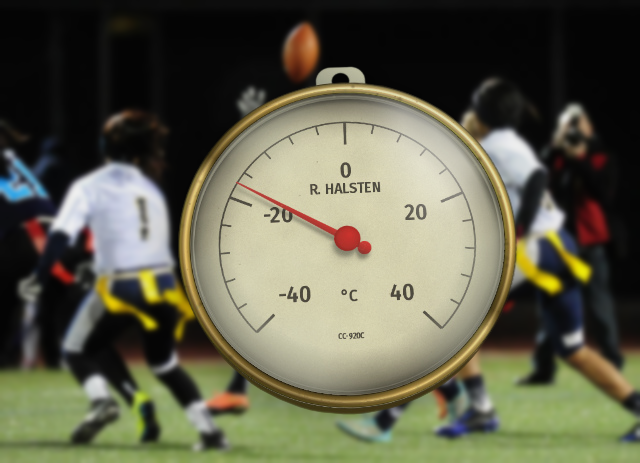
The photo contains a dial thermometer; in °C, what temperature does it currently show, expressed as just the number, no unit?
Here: -18
